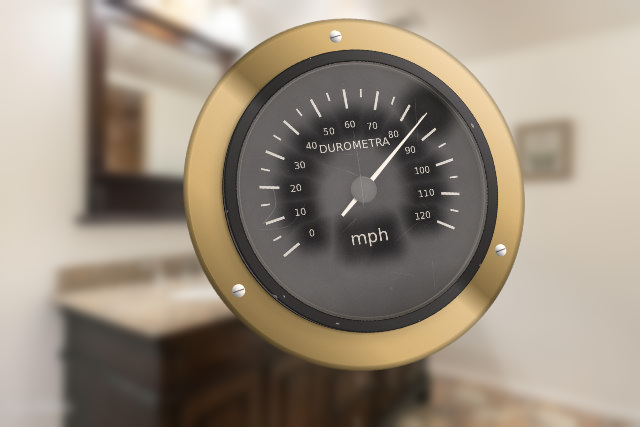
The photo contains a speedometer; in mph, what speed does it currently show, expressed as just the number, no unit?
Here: 85
